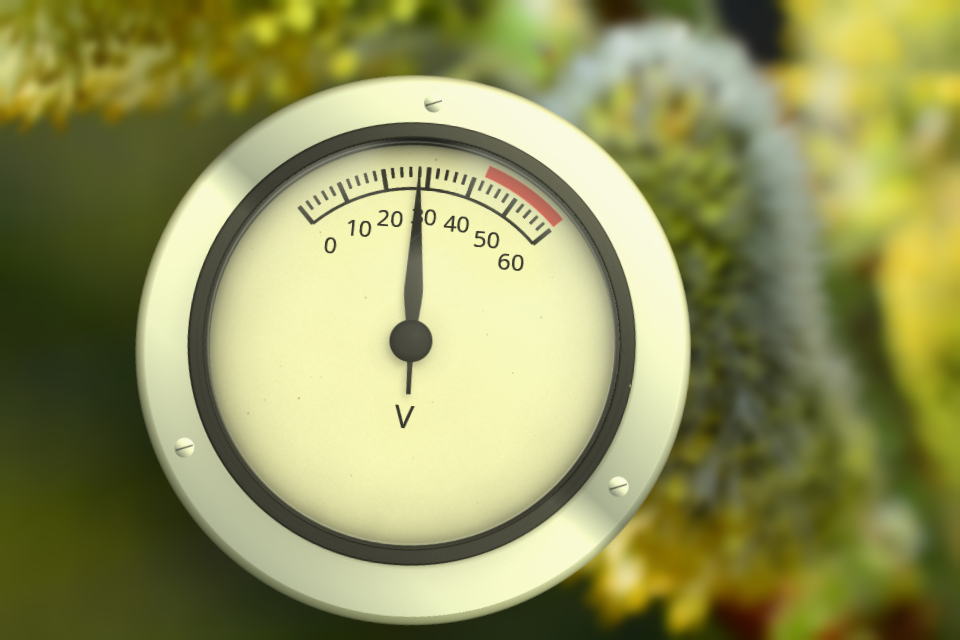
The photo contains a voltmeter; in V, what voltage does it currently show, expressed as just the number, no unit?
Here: 28
